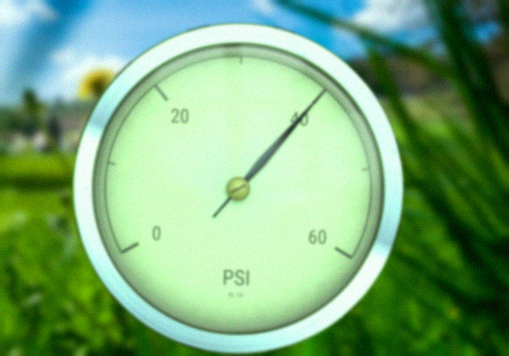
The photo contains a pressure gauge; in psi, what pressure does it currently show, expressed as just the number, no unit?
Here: 40
